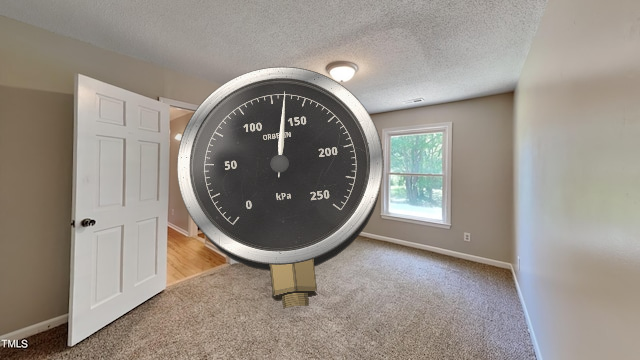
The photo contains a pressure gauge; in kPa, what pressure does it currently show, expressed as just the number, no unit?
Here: 135
